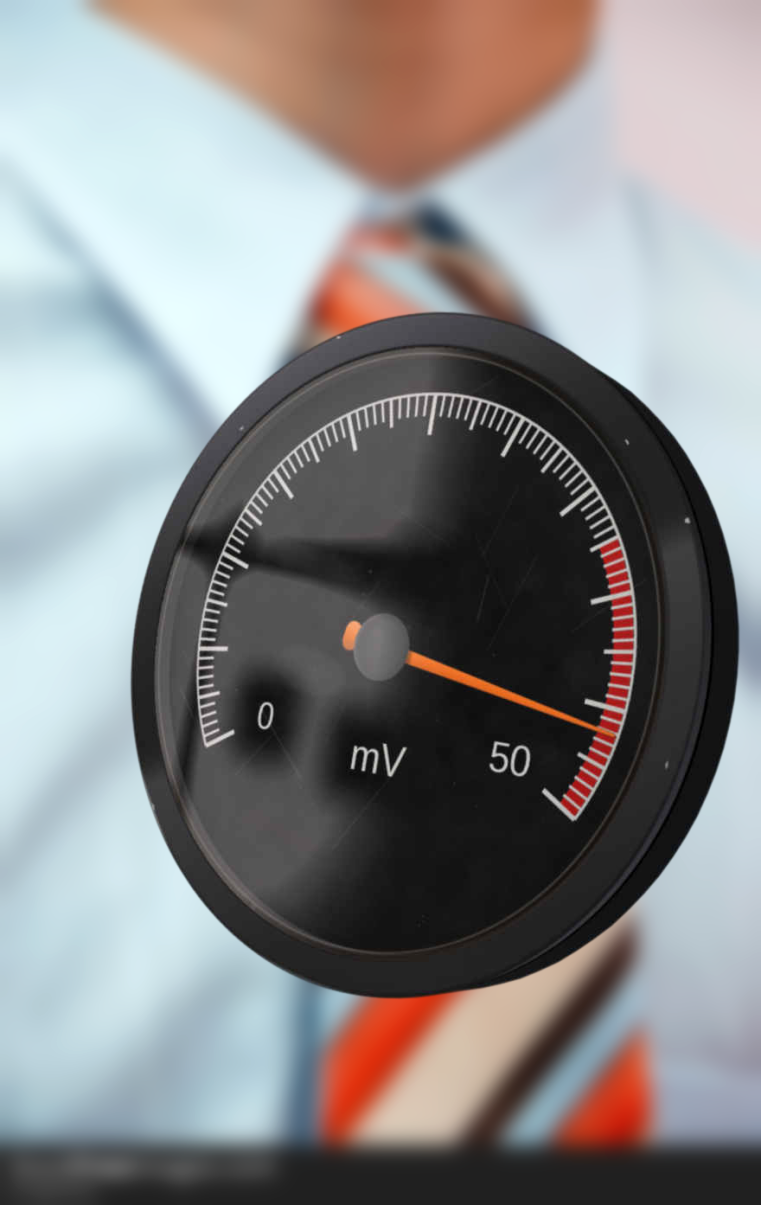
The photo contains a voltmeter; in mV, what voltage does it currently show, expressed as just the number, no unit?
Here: 46
